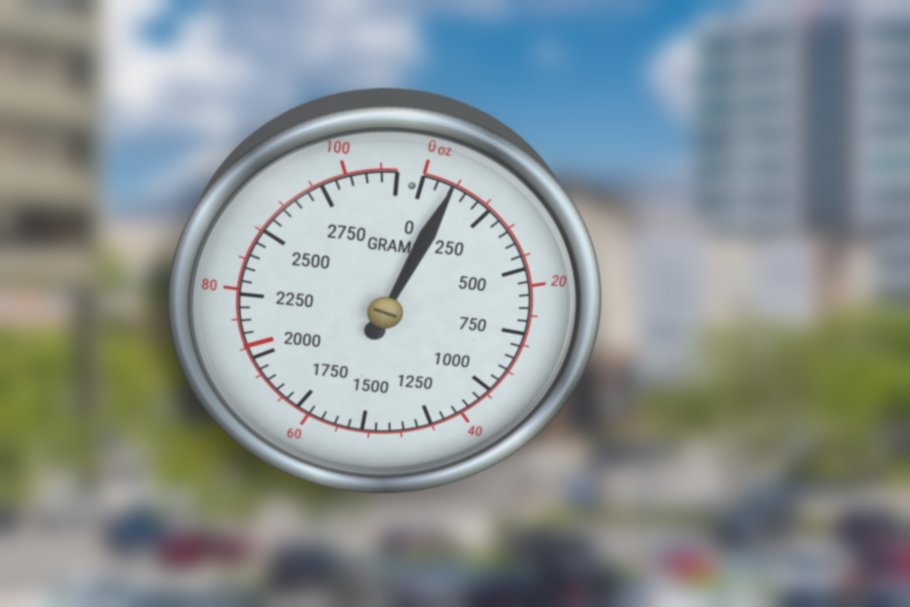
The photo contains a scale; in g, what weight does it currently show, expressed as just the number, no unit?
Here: 100
